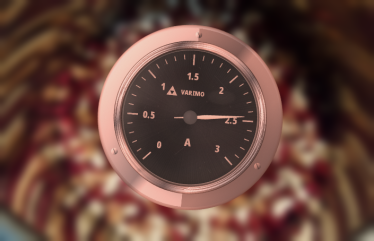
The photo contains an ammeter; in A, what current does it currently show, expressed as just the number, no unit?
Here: 2.45
